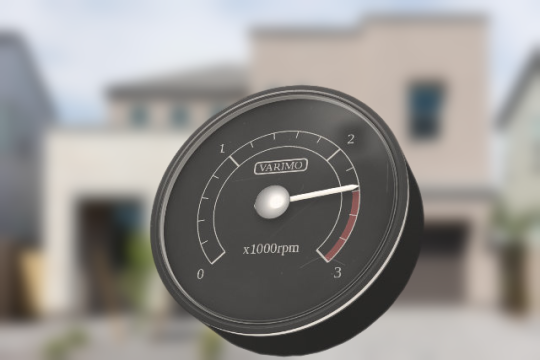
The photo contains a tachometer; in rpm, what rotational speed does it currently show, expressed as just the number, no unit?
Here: 2400
